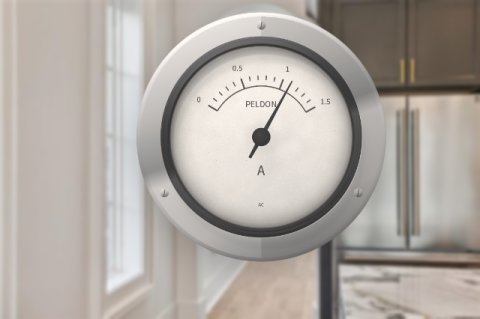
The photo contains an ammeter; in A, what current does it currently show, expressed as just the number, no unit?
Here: 1.1
